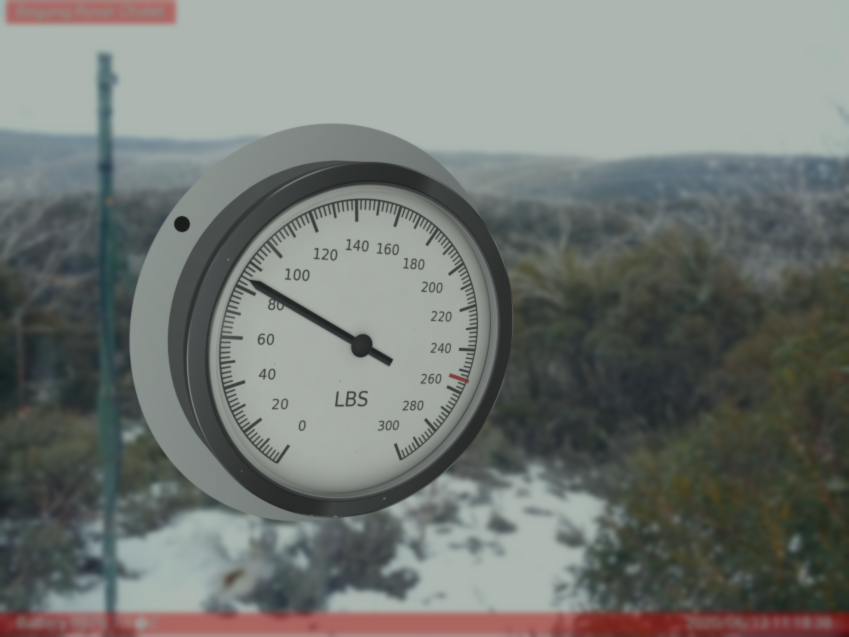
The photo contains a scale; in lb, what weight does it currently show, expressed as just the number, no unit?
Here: 84
